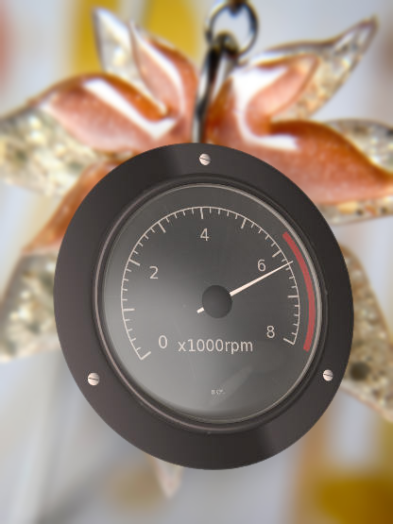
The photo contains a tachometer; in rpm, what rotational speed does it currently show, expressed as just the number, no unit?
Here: 6300
